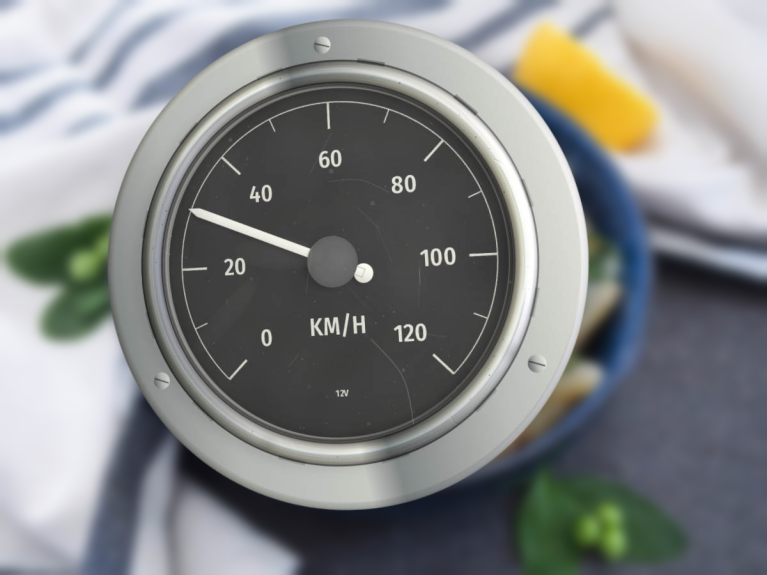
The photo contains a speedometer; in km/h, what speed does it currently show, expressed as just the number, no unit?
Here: 30
